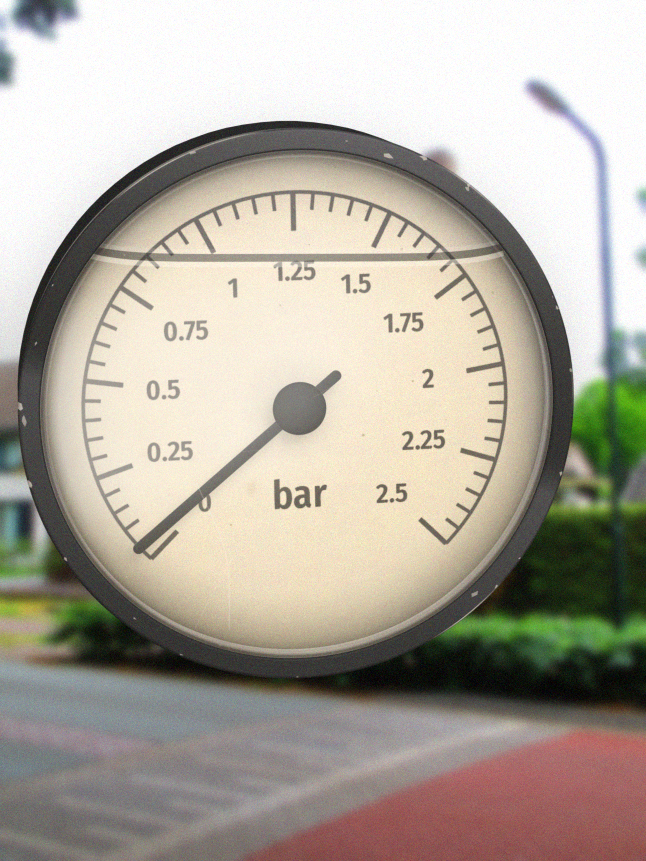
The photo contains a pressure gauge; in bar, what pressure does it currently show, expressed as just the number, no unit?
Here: 0.05
